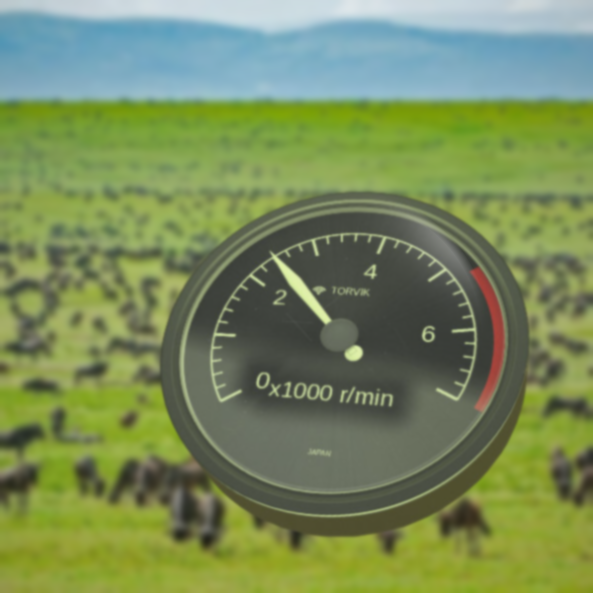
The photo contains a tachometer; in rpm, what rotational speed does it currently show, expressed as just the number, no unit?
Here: 2400
